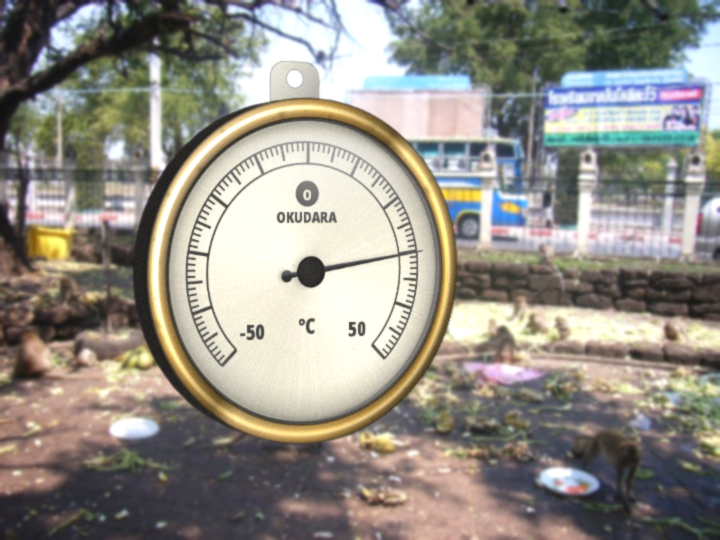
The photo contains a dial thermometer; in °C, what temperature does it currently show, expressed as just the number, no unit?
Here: 30
